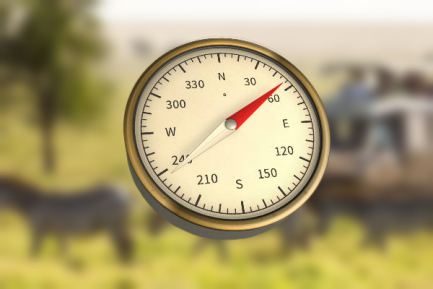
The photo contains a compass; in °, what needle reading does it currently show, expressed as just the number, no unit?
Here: 55
